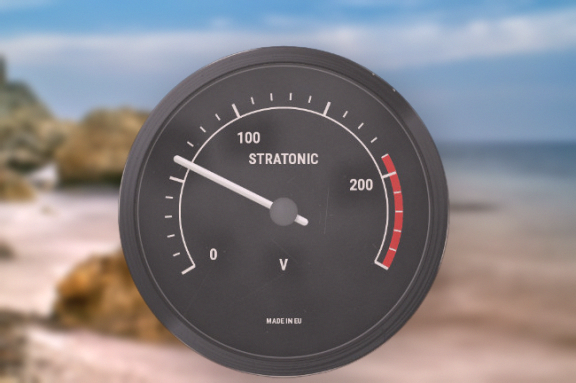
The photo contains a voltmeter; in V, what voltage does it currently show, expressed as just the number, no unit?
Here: 60
